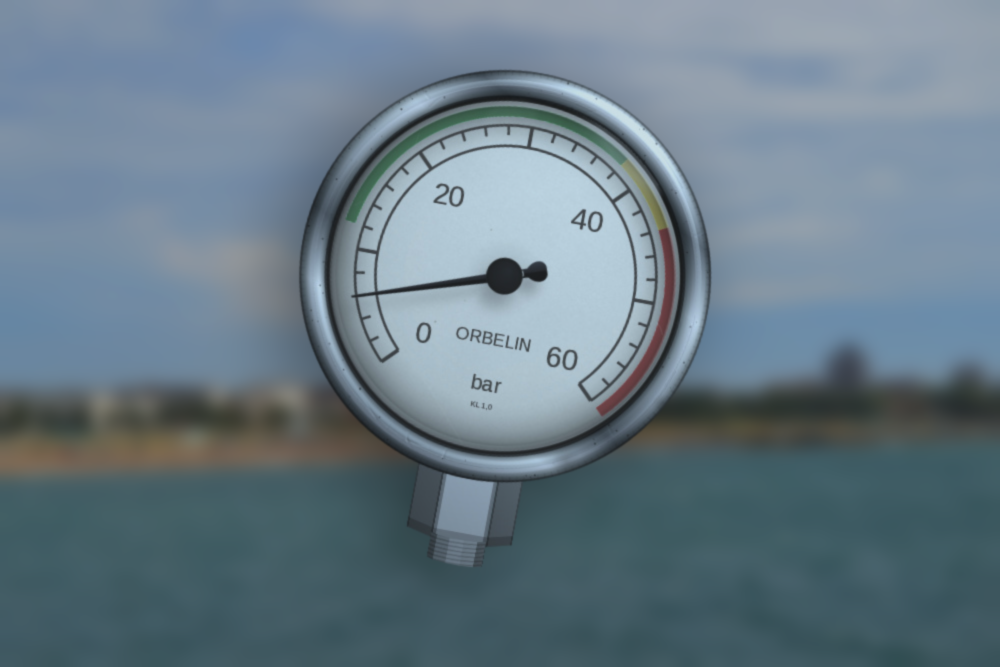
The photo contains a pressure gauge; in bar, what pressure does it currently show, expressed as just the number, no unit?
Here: 6
